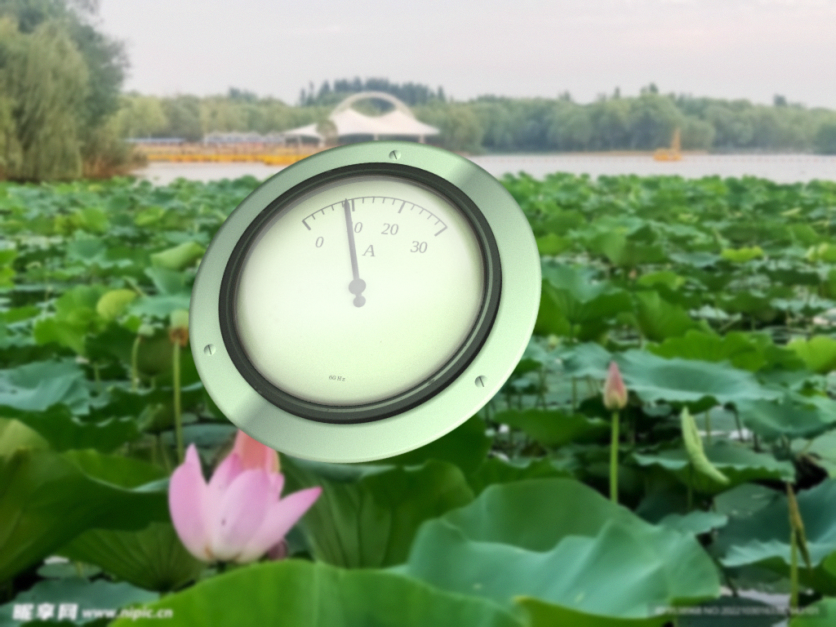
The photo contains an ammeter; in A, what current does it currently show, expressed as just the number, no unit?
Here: 9
